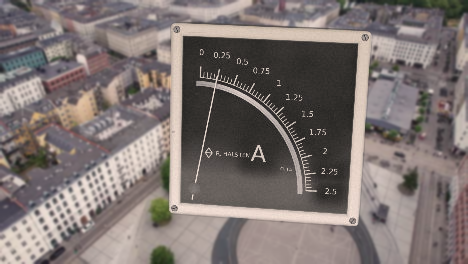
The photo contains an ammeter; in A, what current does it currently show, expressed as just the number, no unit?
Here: 0.25
